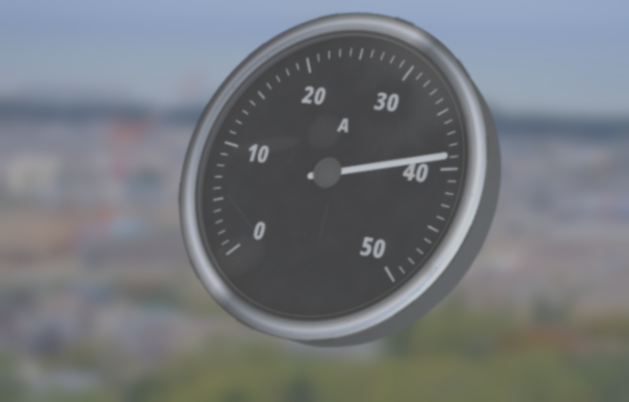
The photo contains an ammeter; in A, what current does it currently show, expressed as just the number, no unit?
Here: 39
